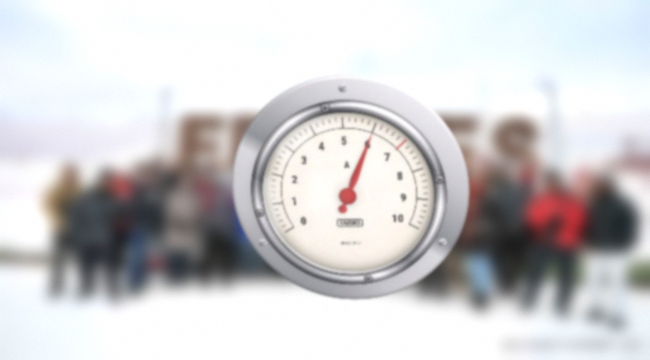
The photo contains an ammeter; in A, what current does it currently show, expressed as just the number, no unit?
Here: 6
